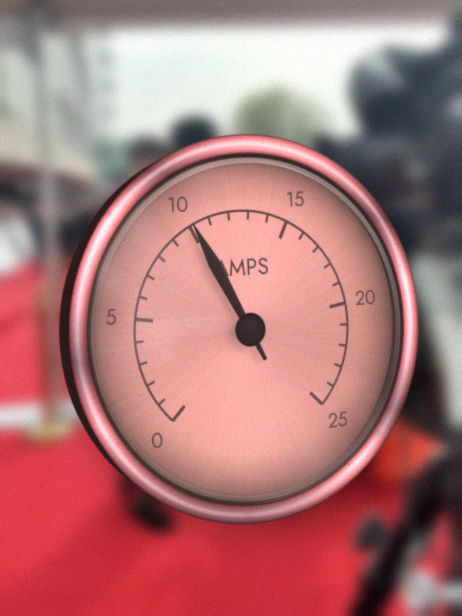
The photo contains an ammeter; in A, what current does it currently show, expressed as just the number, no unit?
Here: 10
